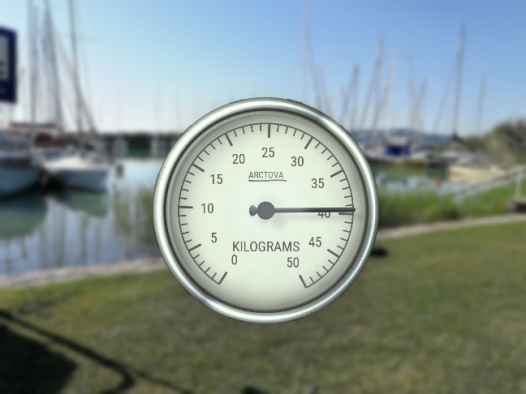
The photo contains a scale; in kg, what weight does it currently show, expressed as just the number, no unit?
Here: 39.5
